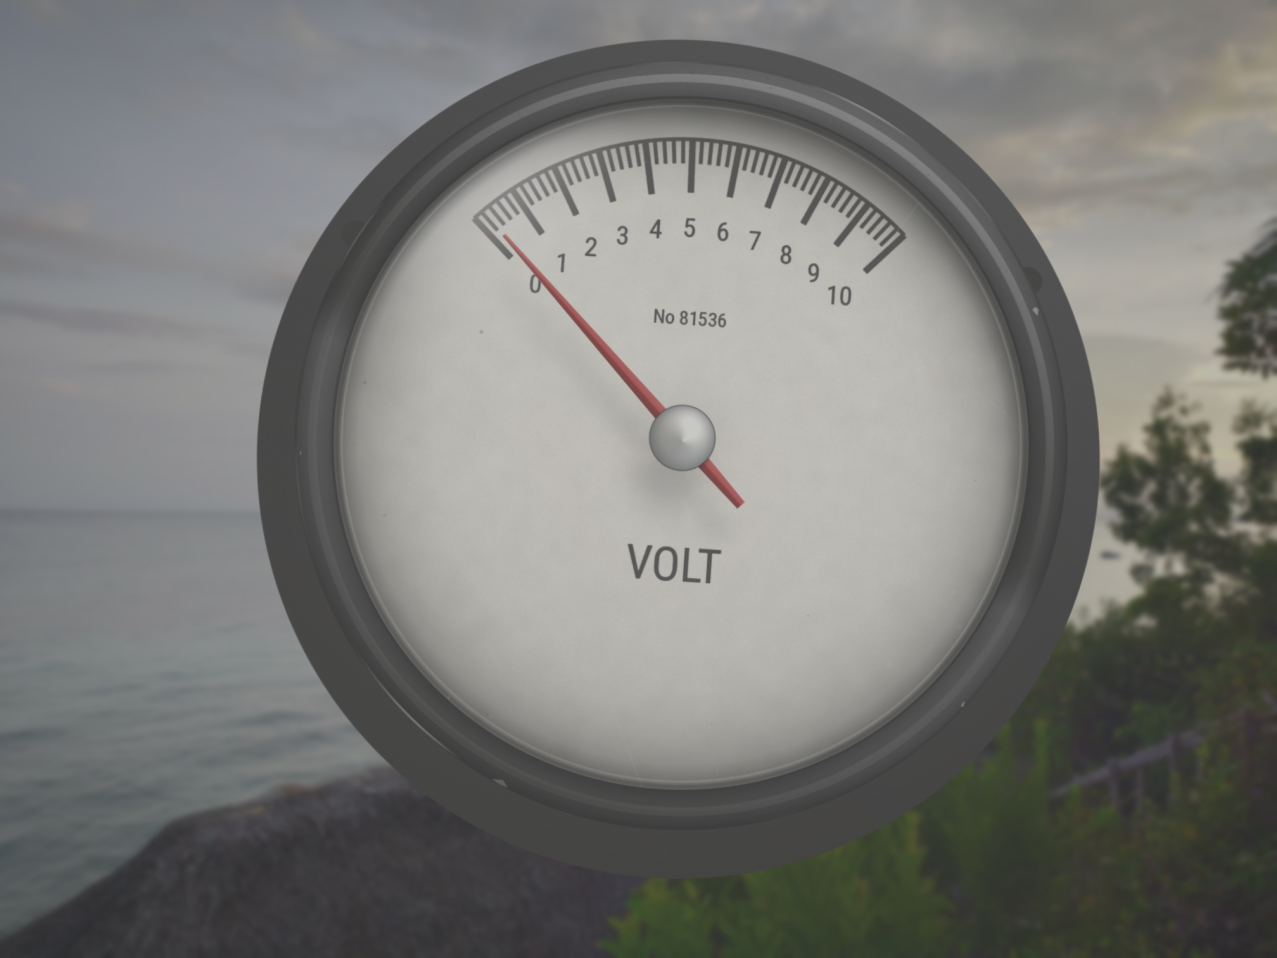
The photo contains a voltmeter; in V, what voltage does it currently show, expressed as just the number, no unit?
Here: 0.2
